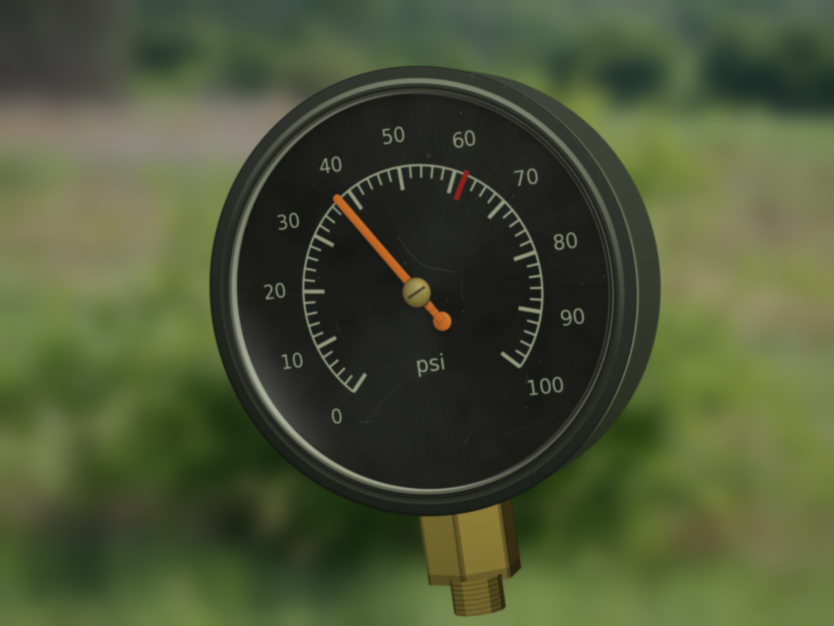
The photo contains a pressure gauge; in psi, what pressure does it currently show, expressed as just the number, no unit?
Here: 38
